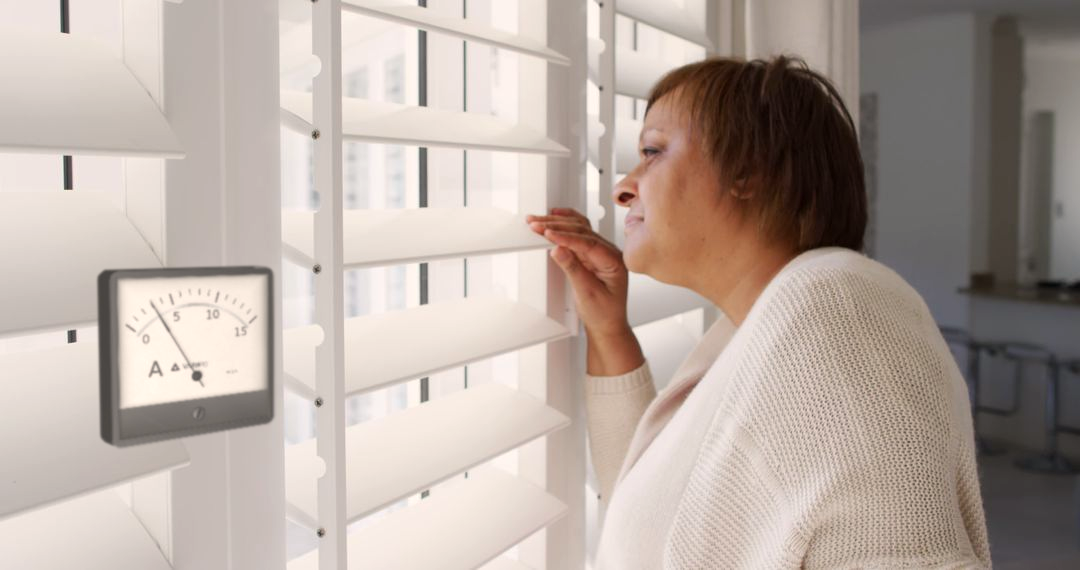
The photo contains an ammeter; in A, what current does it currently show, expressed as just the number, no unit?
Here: 3
